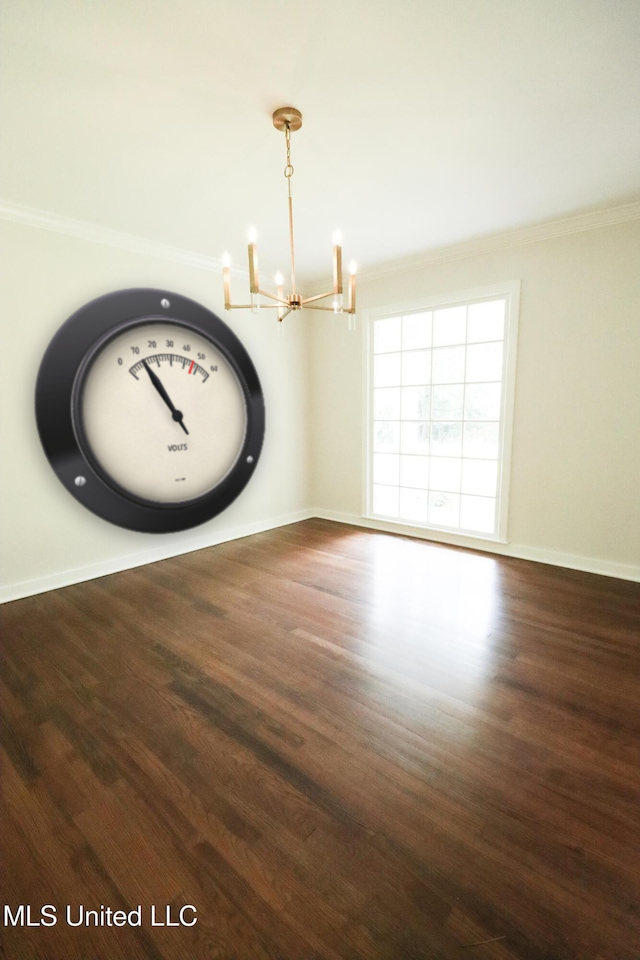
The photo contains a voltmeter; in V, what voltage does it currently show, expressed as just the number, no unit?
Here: 10
